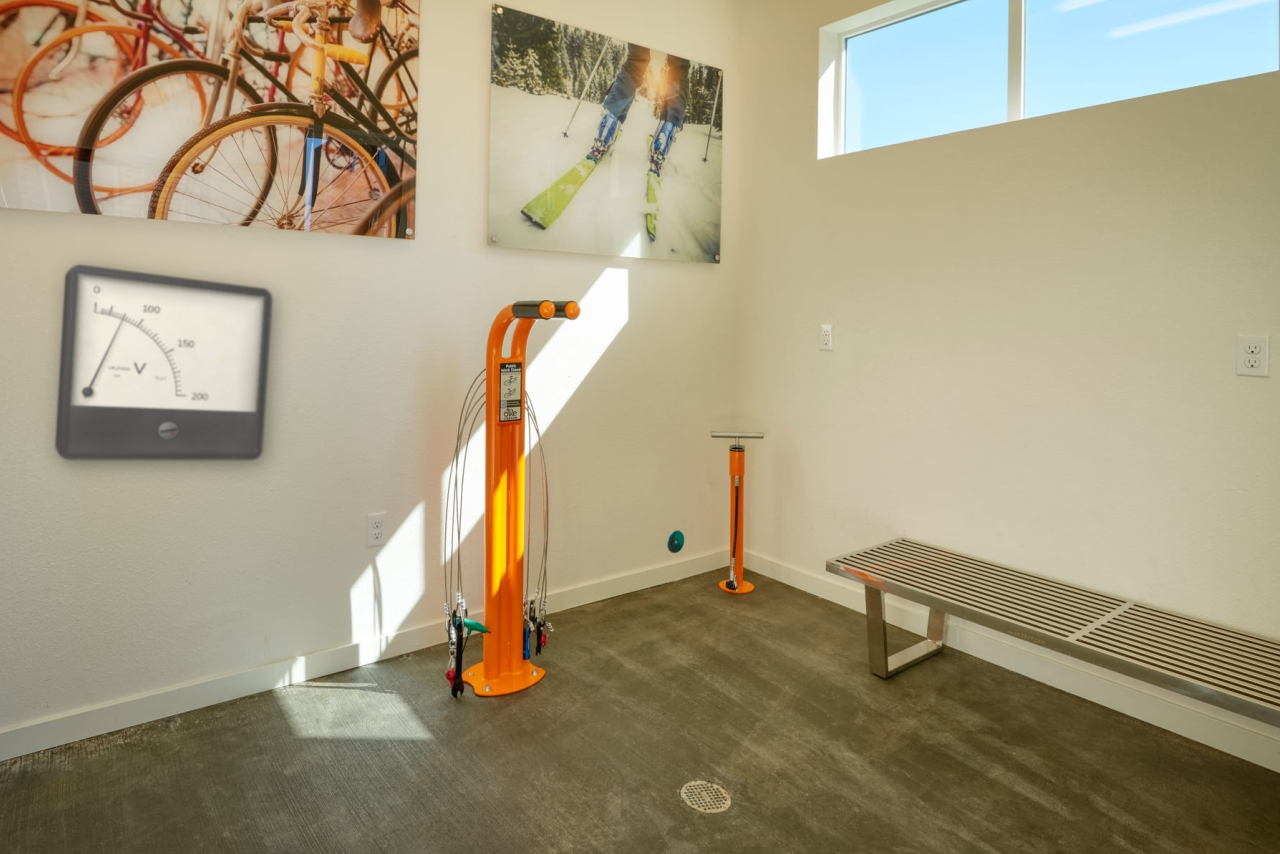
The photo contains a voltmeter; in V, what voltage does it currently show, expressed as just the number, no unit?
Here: 75
